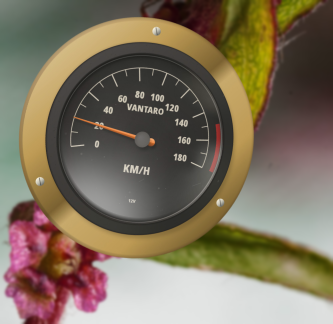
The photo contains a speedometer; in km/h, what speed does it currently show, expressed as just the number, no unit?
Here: 20
